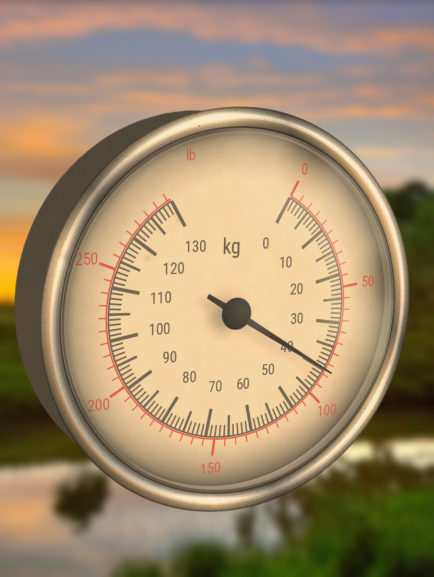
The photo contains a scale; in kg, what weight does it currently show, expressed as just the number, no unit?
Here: 40
